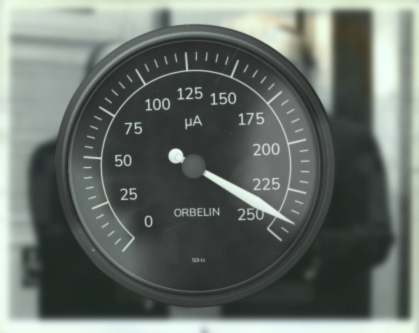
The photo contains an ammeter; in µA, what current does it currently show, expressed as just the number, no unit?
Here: 240
